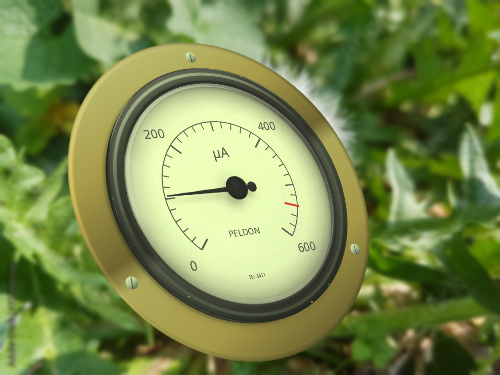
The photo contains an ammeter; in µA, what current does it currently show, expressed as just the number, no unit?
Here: 100
